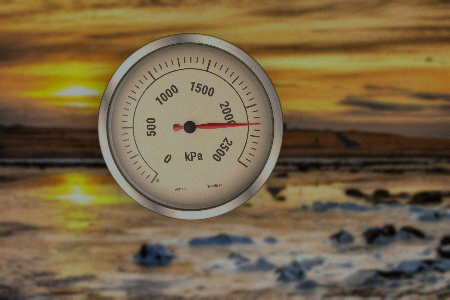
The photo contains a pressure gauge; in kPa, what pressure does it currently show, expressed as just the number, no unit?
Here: 2150
